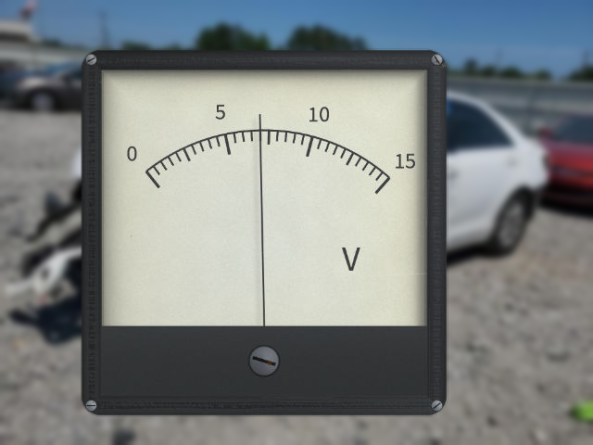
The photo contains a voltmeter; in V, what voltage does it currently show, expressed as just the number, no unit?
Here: 7
